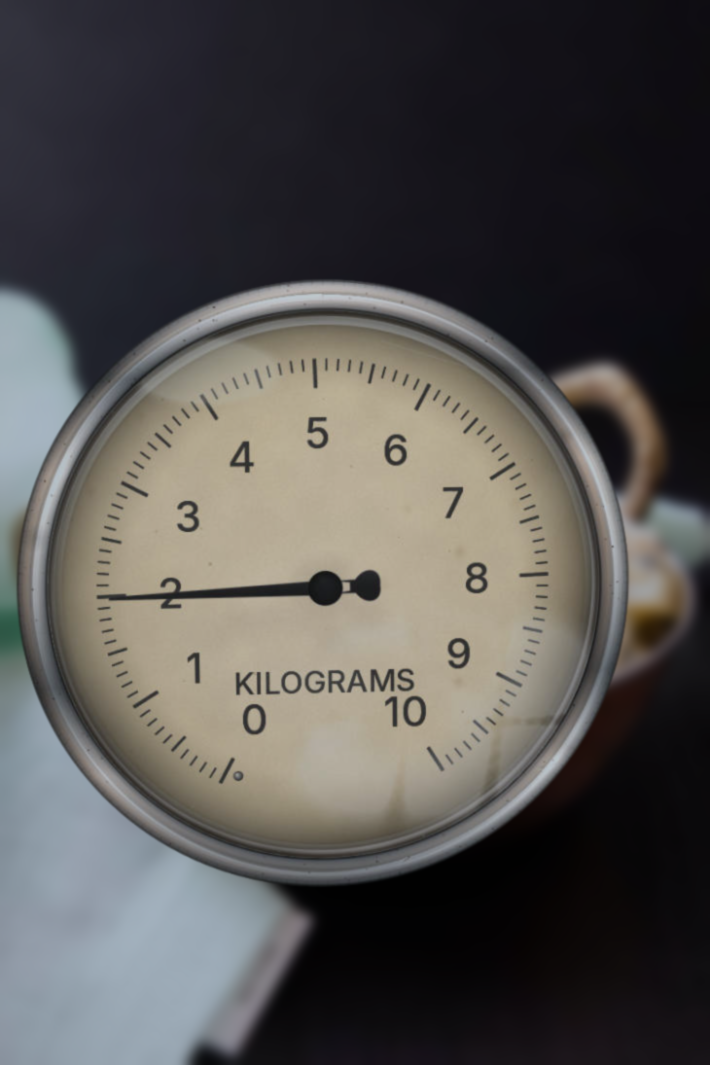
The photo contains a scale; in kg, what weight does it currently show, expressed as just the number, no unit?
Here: 2
